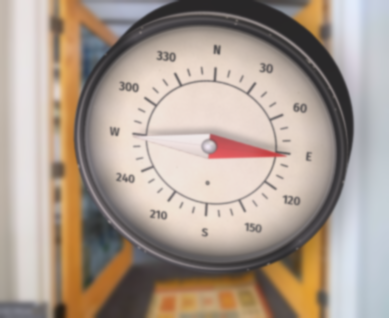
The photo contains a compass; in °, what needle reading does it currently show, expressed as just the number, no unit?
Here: 90
